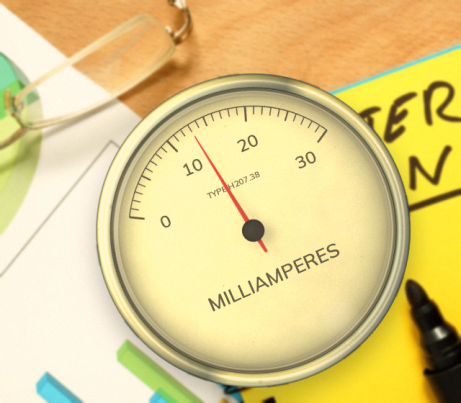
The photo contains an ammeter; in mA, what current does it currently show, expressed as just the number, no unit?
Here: 13
